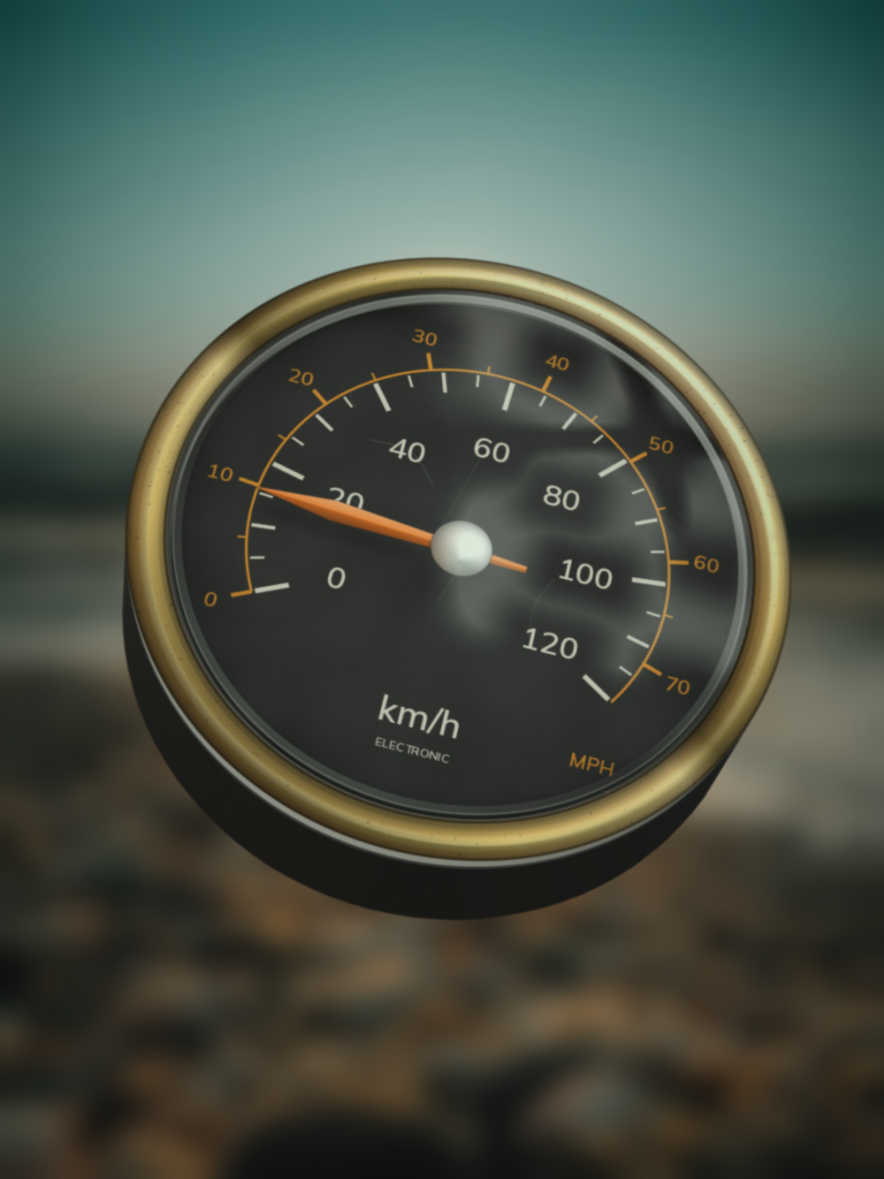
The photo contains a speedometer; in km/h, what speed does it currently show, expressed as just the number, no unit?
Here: 15
